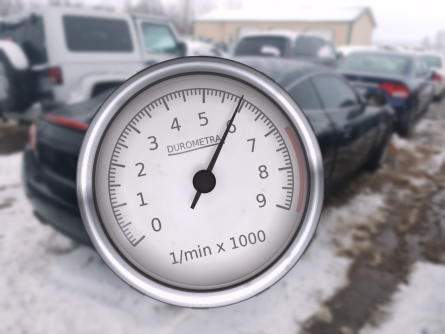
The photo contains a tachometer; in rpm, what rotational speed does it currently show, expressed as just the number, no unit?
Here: 5900
